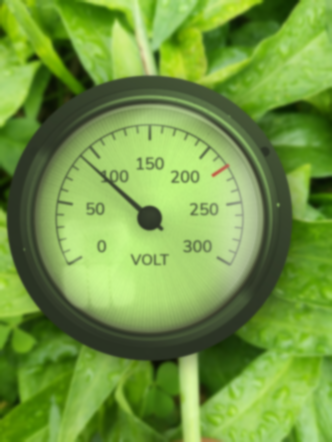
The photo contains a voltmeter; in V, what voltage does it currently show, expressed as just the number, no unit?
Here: 90
